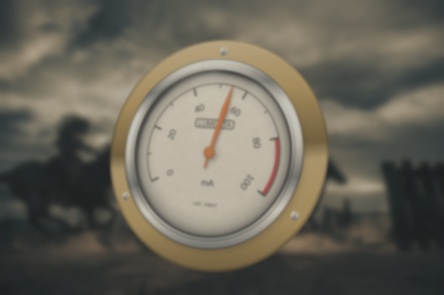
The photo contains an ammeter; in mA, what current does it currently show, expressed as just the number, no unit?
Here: 55
